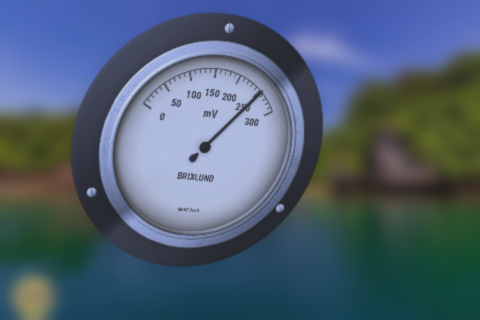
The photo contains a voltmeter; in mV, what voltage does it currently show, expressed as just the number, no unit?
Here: 250
